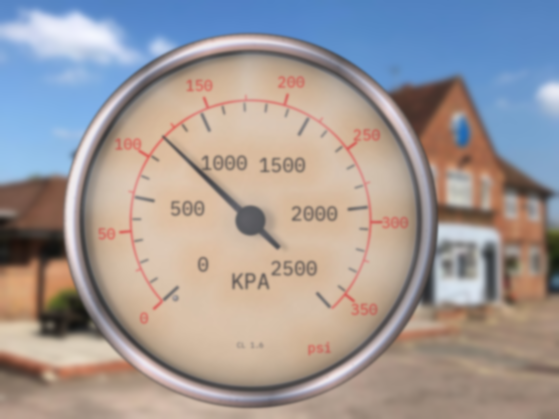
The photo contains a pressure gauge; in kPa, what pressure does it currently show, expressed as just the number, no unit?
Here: 800
